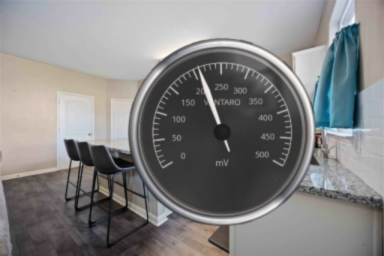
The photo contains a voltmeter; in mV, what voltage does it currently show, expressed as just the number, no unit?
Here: 210
